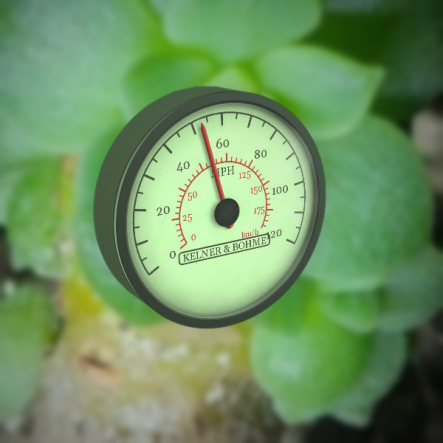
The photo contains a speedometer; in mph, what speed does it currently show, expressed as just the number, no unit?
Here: 52.5
